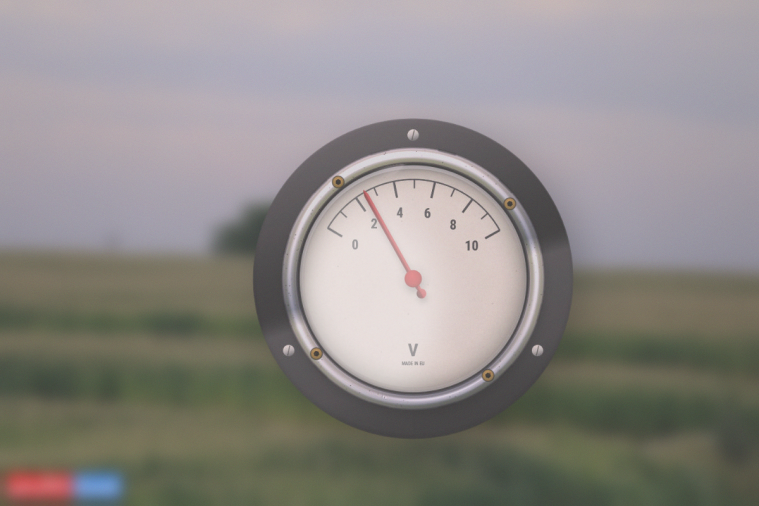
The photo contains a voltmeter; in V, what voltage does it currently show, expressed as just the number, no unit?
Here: 2.5
